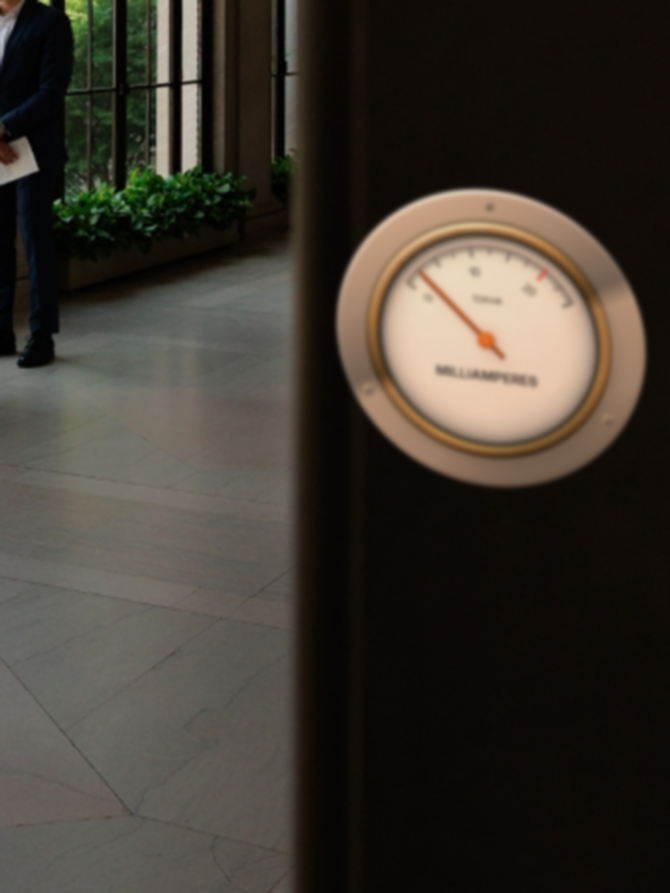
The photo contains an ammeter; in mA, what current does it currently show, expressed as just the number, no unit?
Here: 2.5
